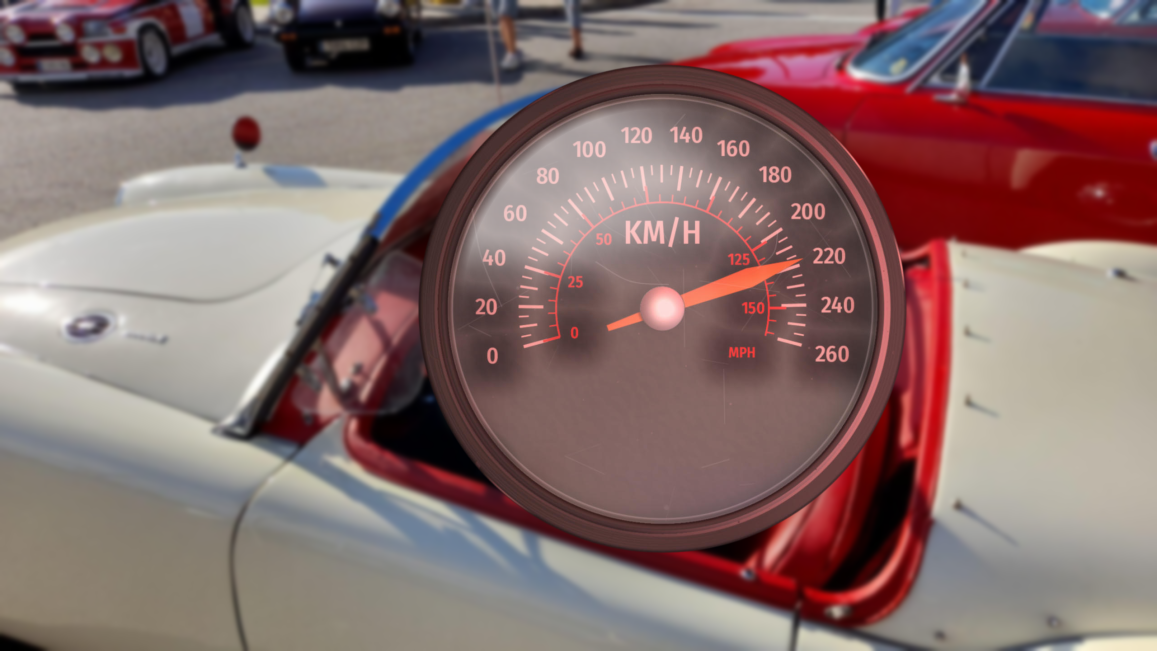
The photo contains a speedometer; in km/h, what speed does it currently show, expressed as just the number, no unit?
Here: 217.5
